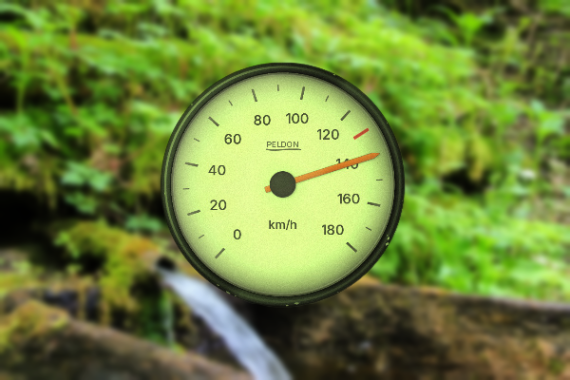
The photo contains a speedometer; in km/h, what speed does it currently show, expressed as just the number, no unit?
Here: 140
